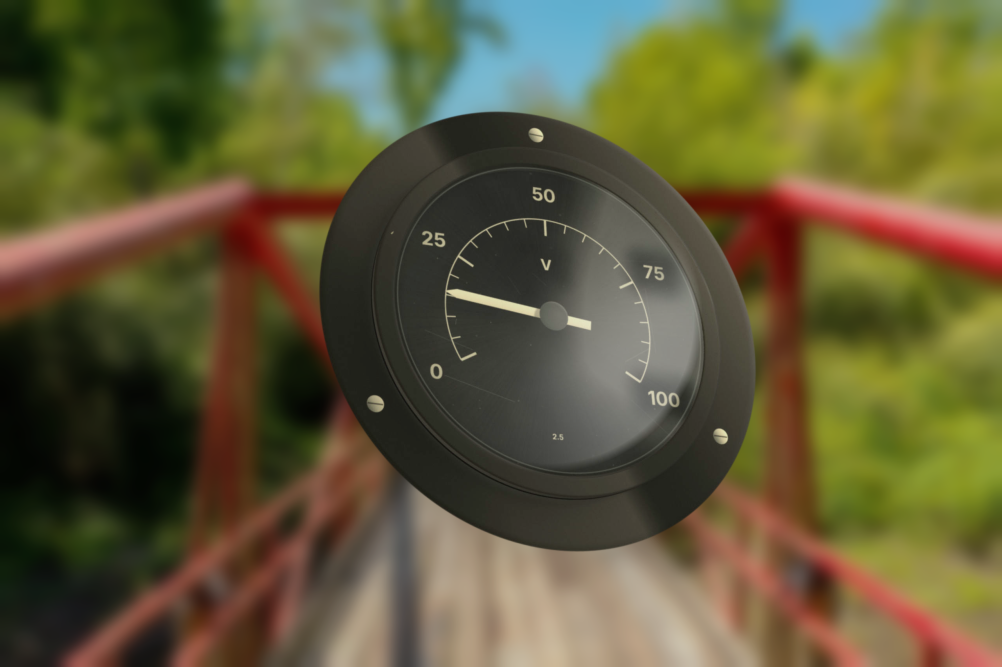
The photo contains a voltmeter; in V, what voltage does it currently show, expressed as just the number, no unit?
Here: 15
